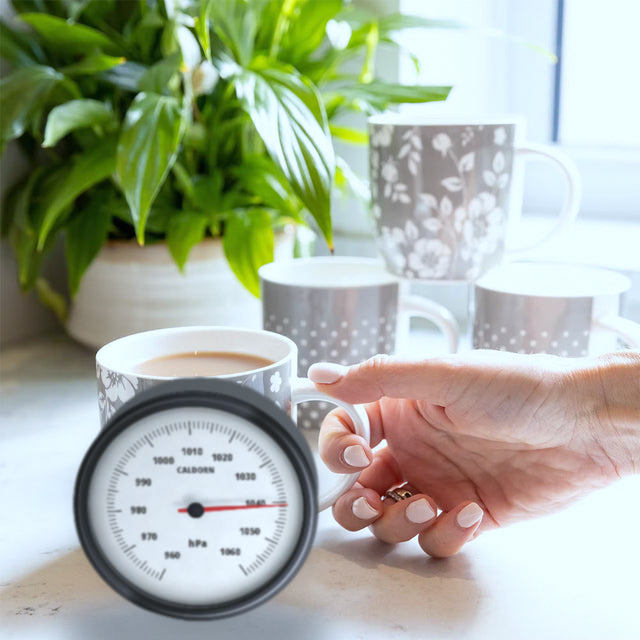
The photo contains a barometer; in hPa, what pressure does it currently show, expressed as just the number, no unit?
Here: 1040
